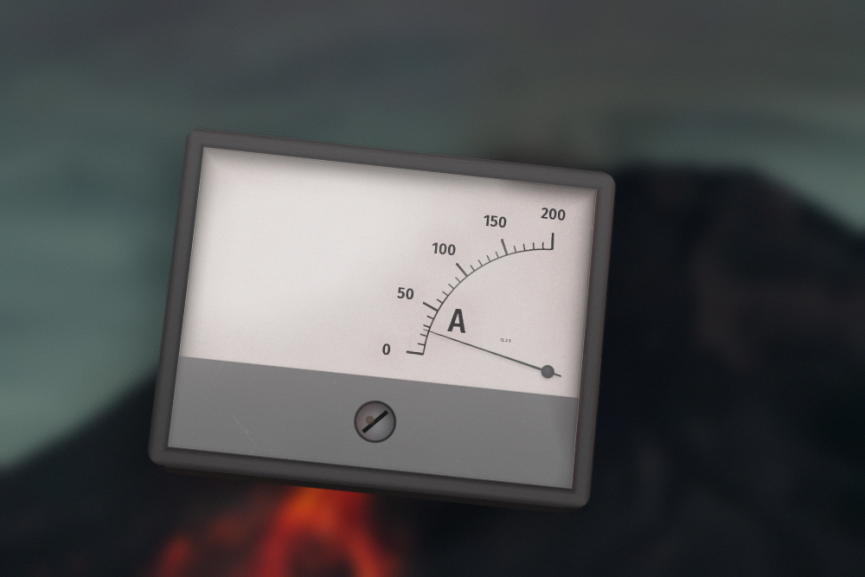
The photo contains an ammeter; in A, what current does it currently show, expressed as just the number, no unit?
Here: 25
